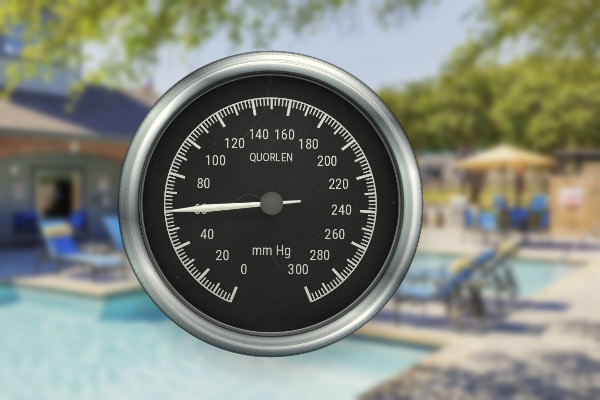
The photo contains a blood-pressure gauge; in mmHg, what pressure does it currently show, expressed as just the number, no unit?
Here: 60
